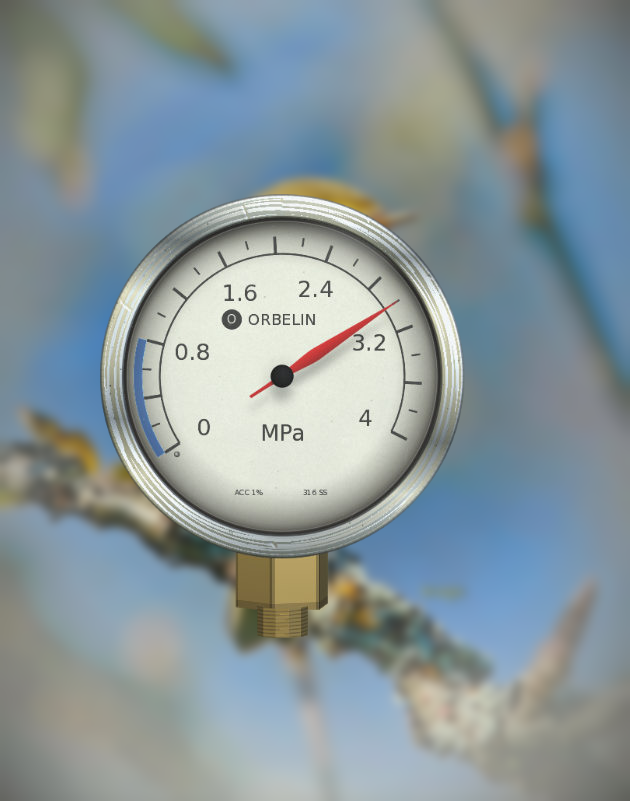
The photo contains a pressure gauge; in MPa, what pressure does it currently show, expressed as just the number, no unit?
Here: 3
